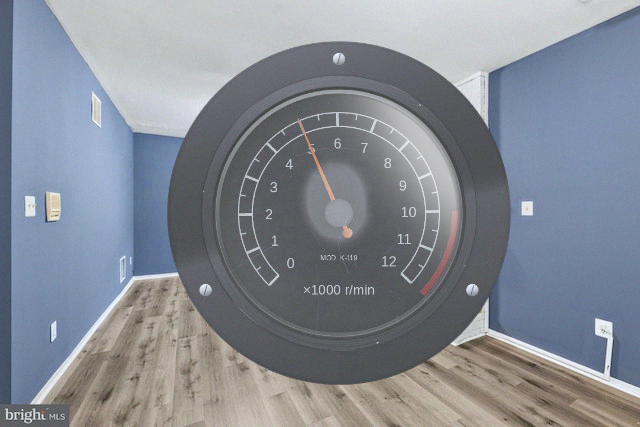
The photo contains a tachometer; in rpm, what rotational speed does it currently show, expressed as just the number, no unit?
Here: 5000
